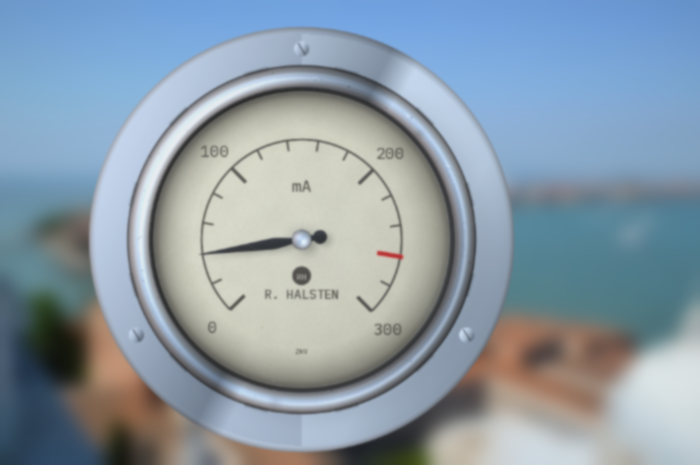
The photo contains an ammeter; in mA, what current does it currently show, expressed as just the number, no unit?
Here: 40
